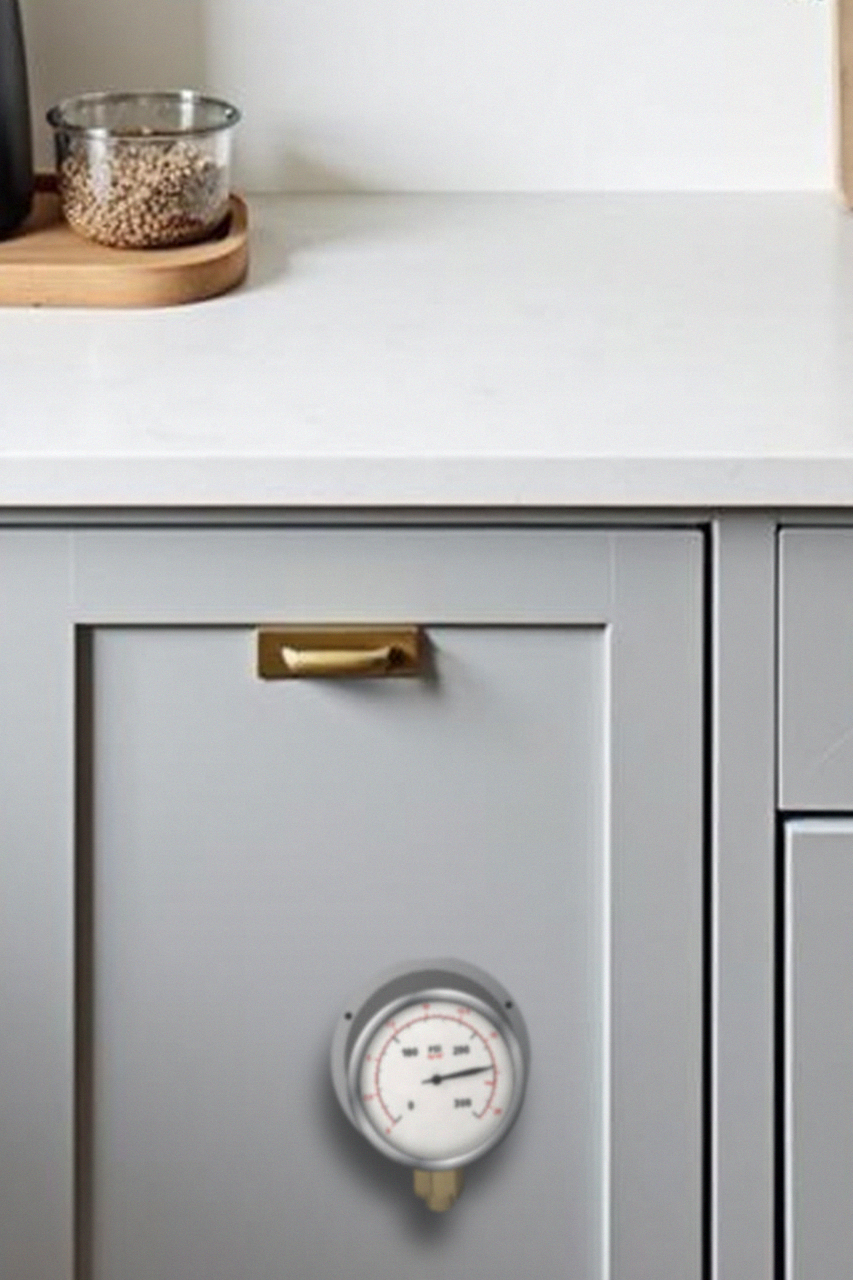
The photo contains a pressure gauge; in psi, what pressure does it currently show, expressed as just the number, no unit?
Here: 240
